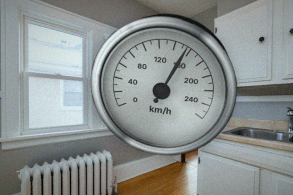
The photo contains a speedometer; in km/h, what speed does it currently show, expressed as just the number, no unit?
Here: 155
